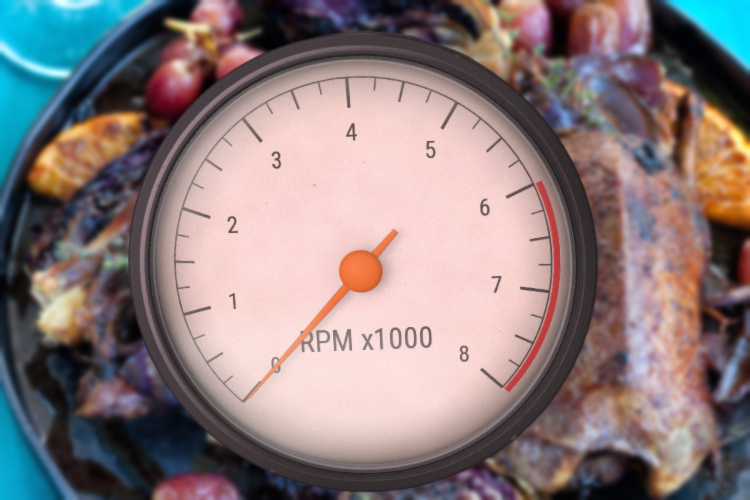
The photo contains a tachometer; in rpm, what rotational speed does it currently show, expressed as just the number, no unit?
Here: 0
